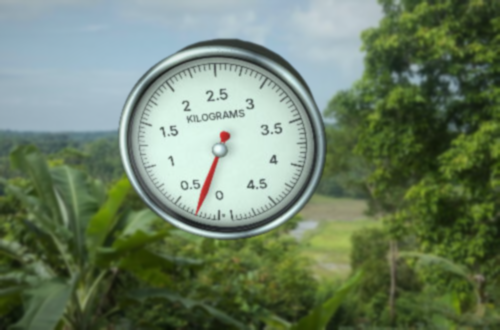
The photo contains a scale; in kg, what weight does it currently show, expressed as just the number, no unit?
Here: 0.25
